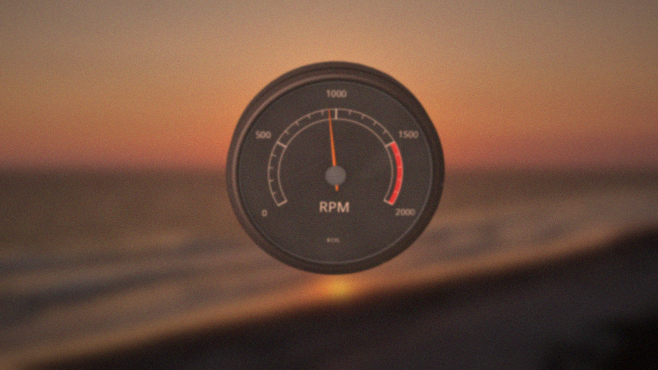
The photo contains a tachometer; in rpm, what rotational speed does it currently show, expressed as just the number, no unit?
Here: 950
